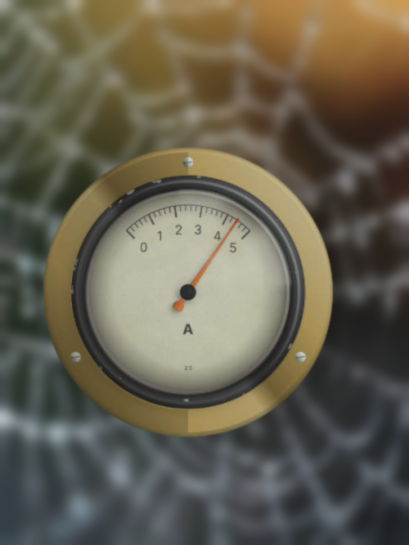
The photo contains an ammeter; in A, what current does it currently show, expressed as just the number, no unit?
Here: 4.4
